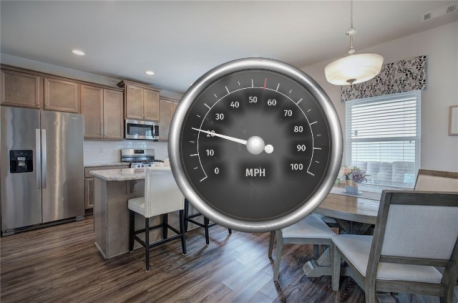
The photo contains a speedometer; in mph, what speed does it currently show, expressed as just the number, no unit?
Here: 20
